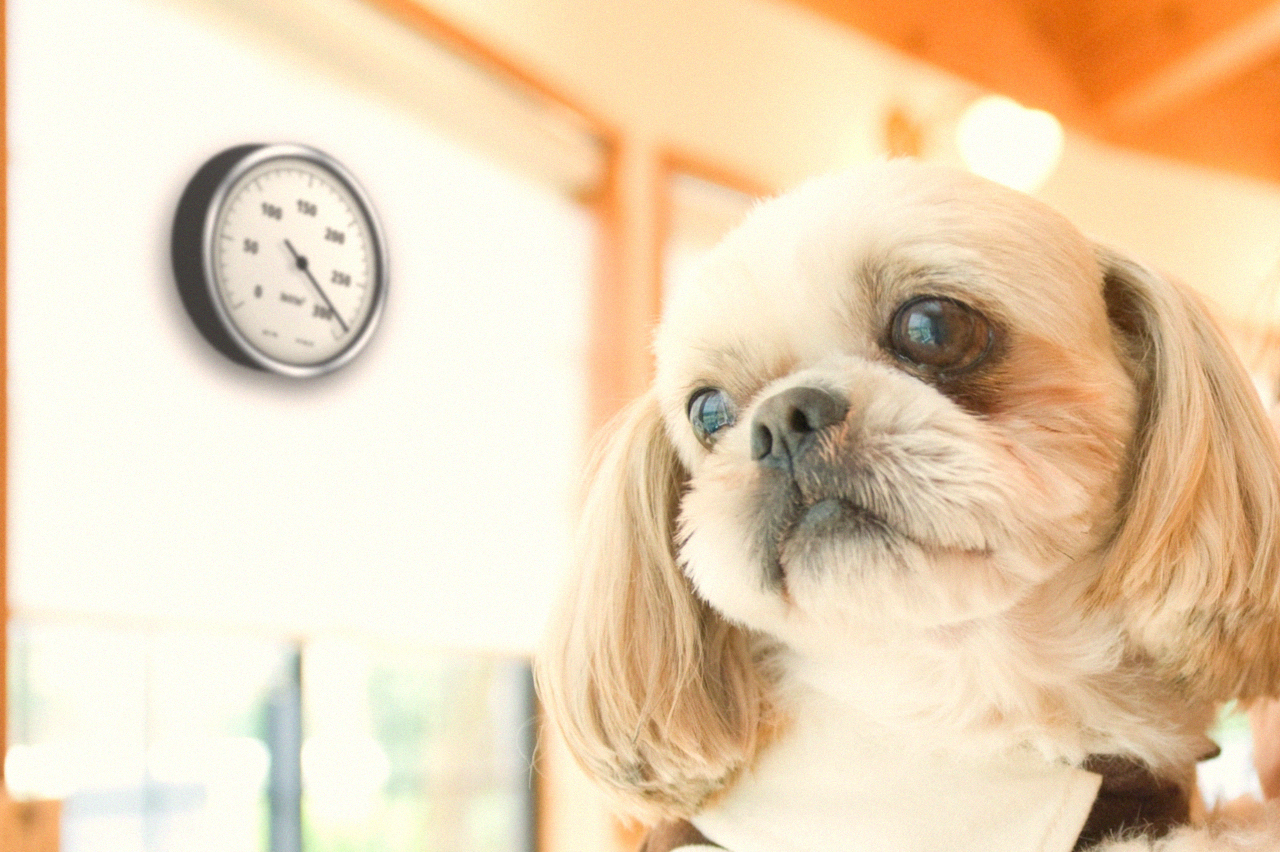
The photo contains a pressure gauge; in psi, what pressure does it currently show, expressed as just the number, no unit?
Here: 290
